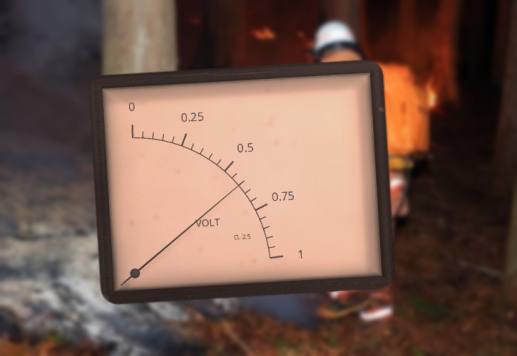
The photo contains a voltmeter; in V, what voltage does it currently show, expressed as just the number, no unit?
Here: 0.6
